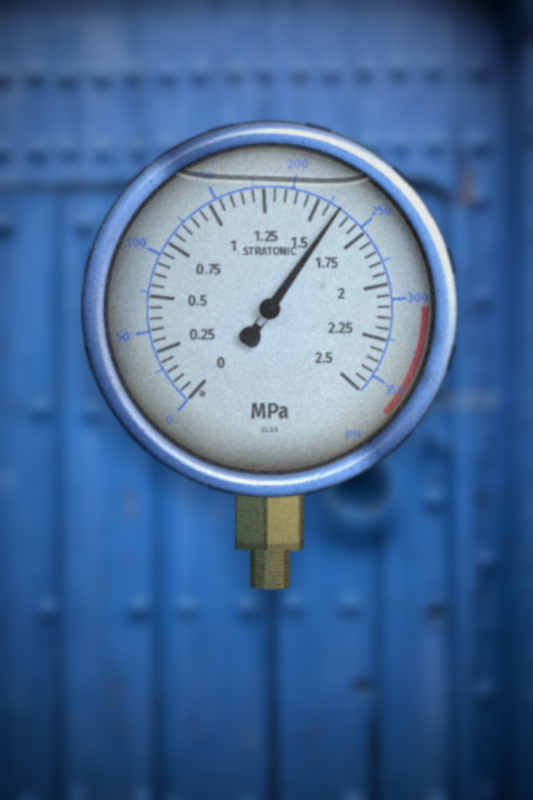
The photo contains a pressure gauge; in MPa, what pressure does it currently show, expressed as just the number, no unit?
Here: 1.6
